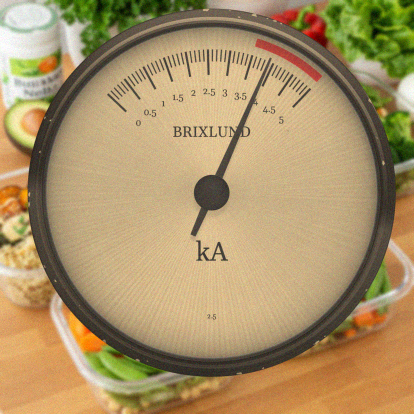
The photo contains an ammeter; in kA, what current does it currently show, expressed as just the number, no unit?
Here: 3.9
